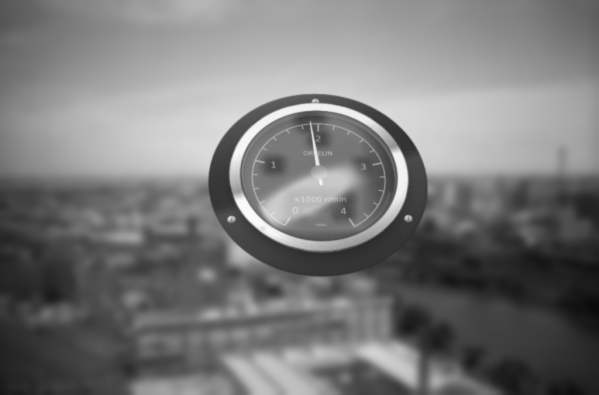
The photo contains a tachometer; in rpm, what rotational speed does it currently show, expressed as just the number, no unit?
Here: 1900
